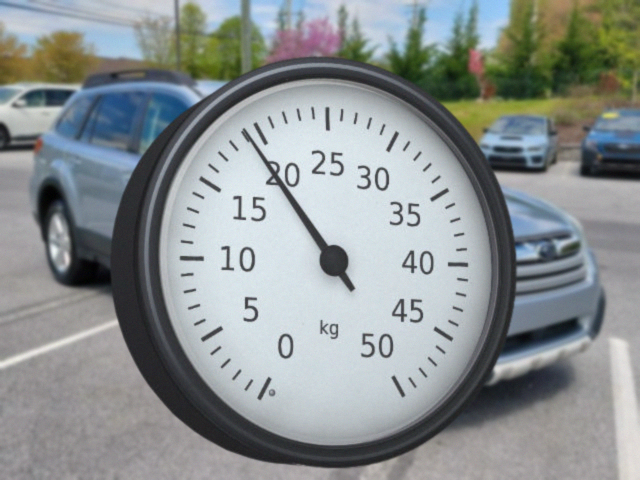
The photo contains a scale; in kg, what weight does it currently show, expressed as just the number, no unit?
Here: 19
